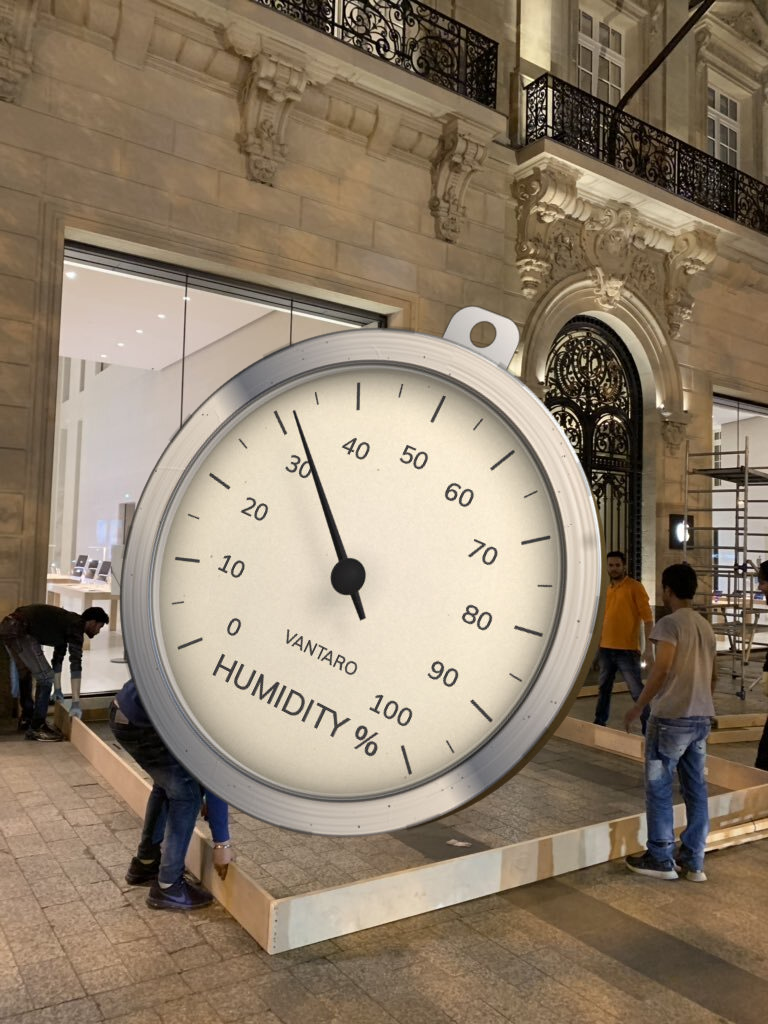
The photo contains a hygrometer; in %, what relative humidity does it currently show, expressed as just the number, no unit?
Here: 32.5
